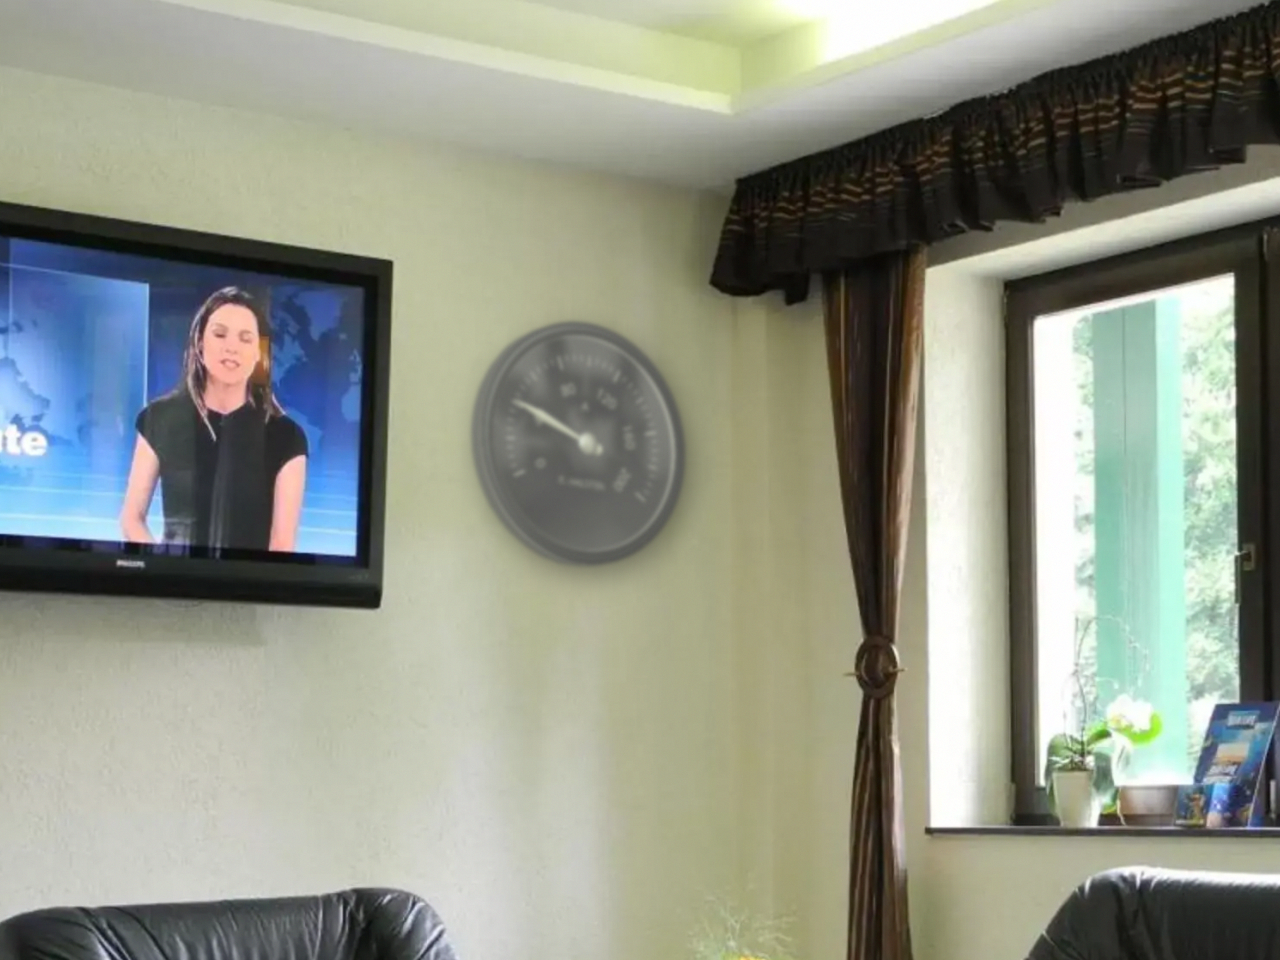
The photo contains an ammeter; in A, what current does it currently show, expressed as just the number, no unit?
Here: 40
